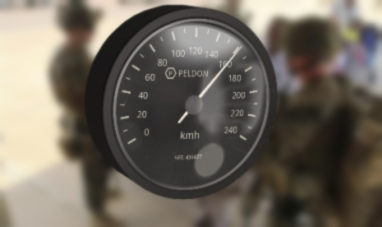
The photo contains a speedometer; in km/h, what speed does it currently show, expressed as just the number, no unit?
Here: 160
